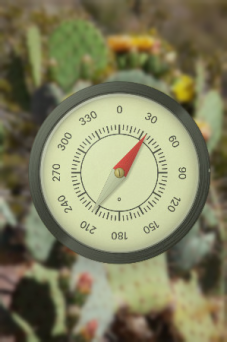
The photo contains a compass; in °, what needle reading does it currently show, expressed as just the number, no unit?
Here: 35
